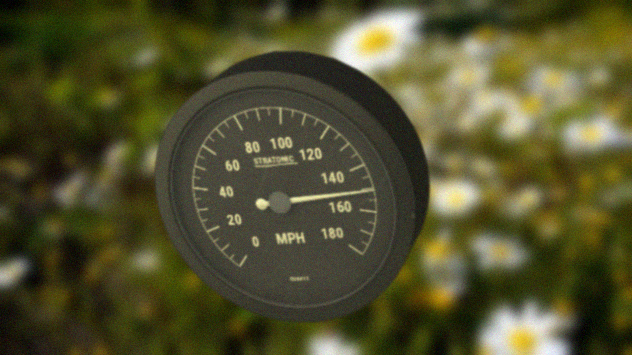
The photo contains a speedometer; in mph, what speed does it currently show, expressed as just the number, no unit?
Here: 150
